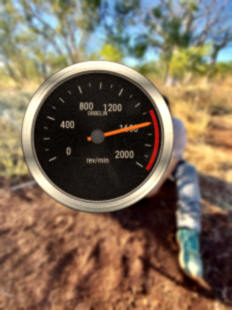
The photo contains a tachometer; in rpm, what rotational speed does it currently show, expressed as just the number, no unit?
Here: 1600
